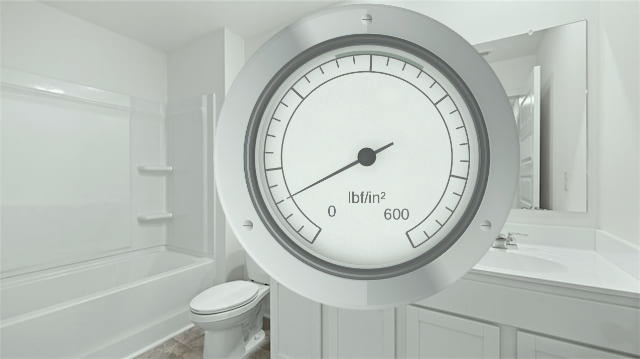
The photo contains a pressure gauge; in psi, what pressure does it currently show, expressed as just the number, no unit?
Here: 60
